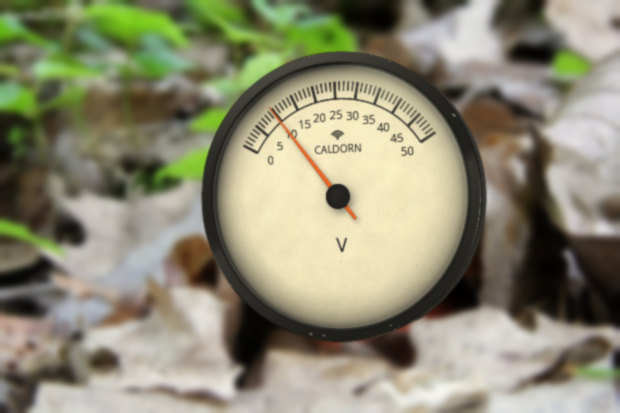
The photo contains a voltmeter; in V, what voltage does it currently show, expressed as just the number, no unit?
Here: 10
